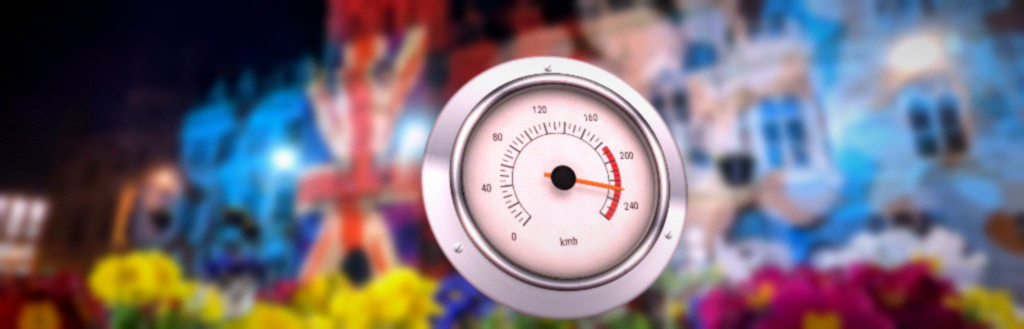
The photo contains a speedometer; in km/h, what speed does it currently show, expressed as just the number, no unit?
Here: 230
